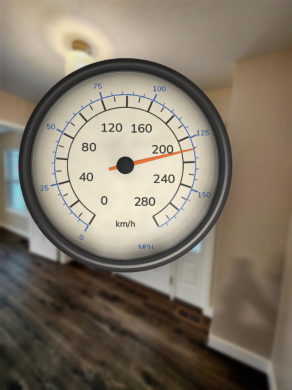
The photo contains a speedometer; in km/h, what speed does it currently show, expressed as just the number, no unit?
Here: 210
